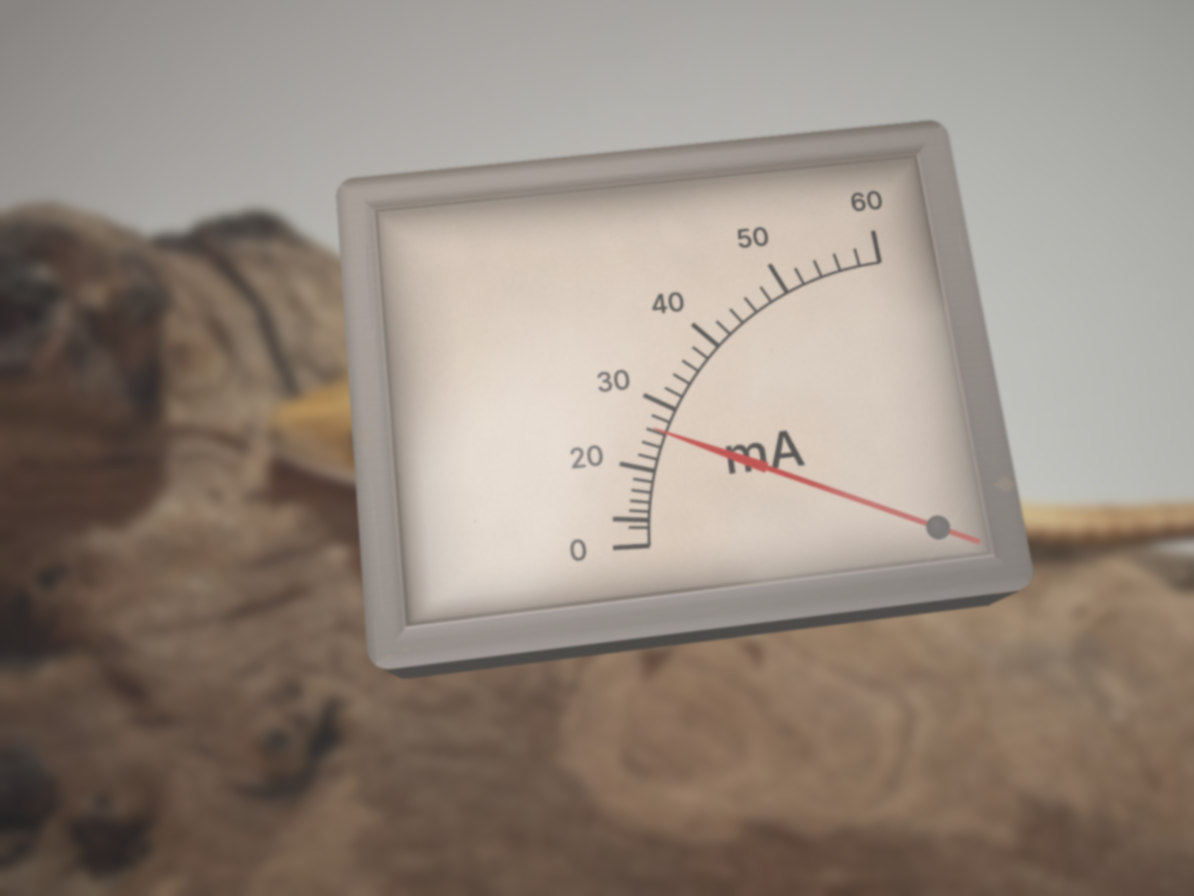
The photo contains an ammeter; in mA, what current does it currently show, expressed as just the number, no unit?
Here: 26
